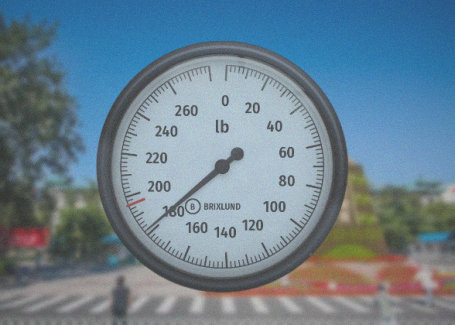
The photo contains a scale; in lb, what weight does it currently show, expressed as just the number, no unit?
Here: 182
